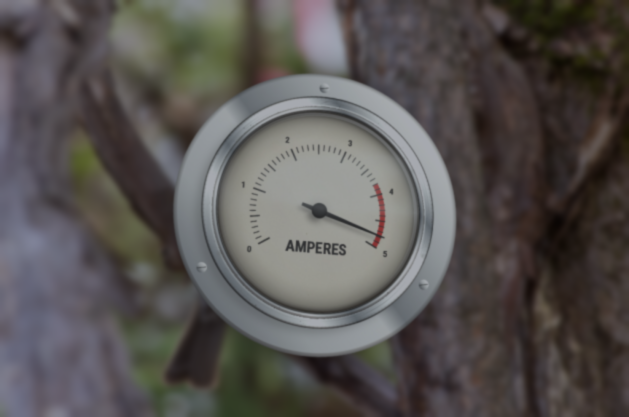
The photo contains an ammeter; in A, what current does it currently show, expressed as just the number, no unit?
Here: 4.8
